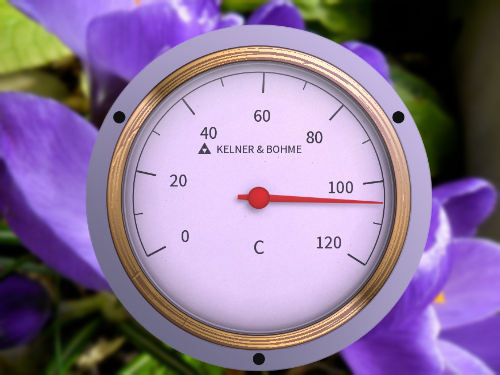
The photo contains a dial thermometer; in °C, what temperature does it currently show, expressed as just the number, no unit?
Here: 105
